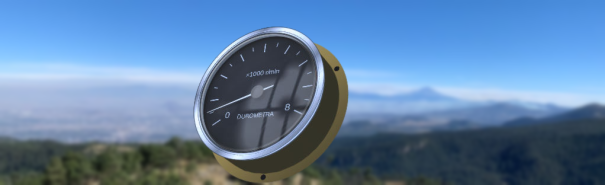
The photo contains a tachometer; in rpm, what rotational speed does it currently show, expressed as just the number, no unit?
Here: 500
